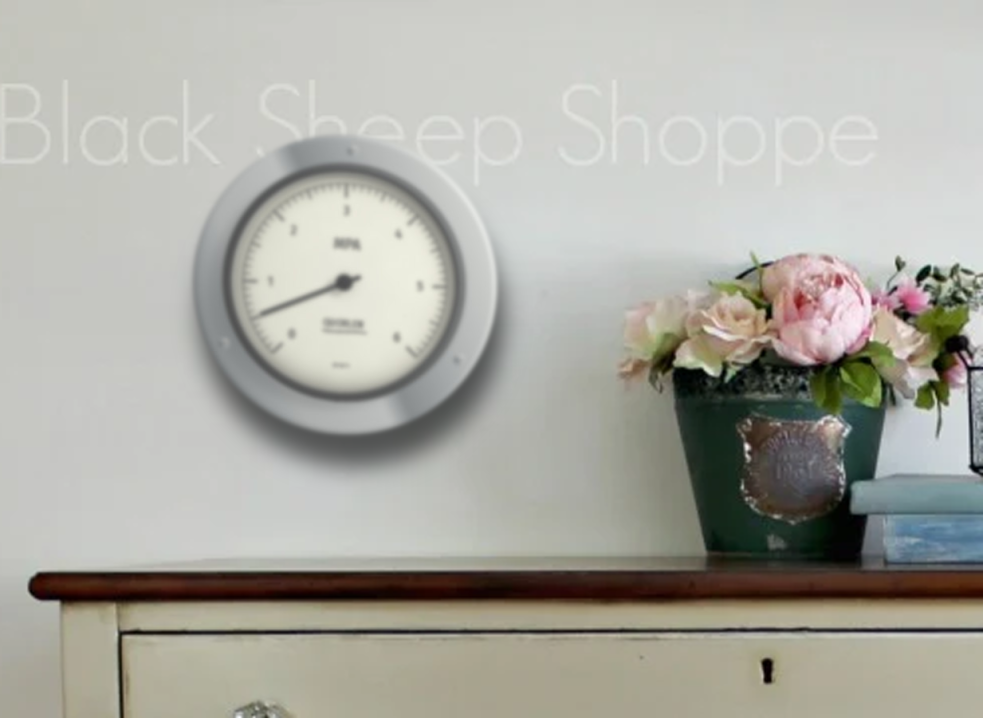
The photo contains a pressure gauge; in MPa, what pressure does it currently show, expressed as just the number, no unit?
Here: 0.5
